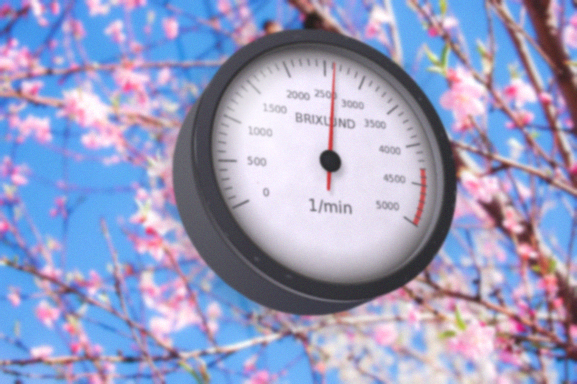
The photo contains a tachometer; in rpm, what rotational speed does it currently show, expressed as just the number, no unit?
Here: 2600
